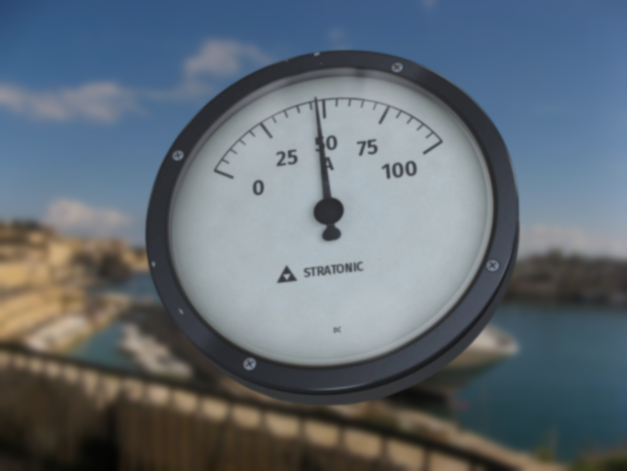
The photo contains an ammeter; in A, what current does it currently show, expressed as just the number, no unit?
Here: 47.5
